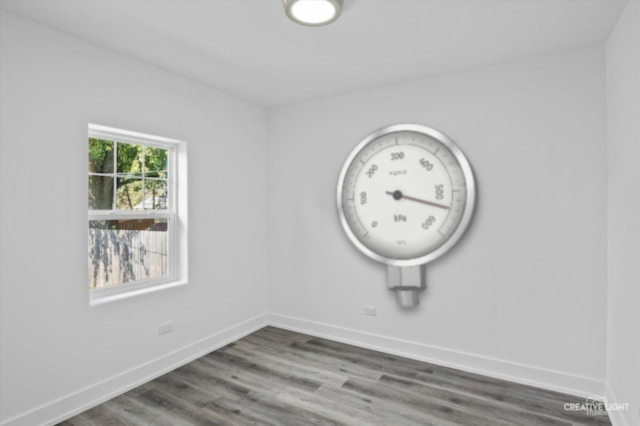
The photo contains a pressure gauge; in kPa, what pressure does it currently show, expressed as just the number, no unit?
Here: 540
